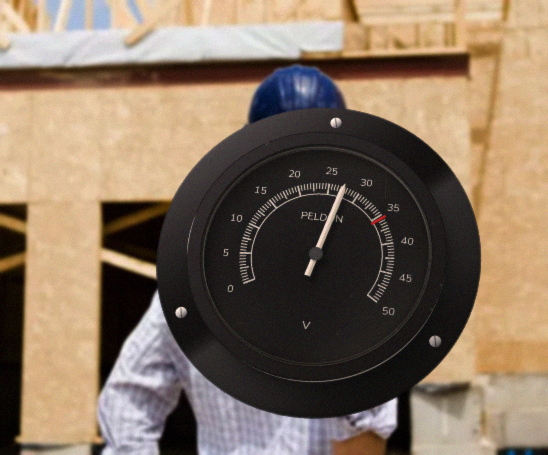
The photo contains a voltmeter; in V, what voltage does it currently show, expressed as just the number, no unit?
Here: 27.5
